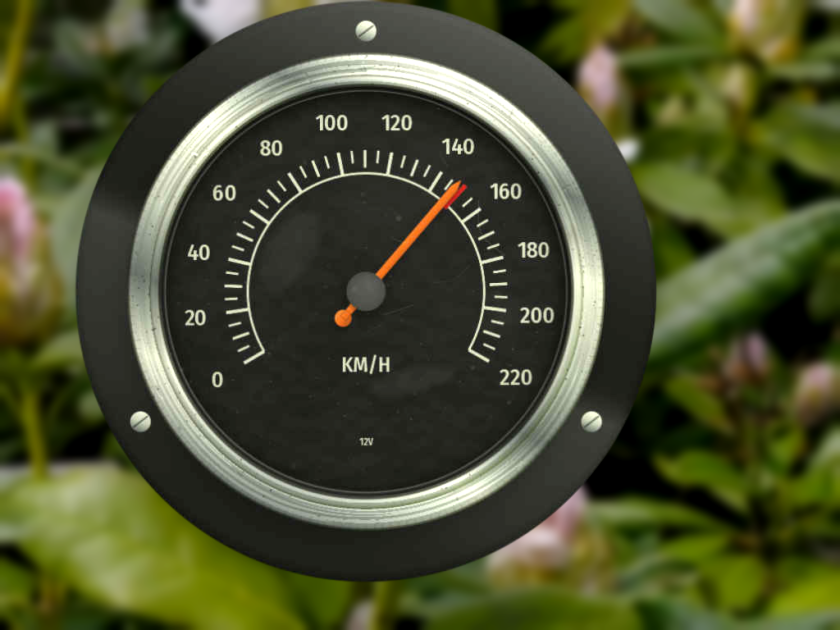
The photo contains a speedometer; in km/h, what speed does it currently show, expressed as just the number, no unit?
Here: 147.5
